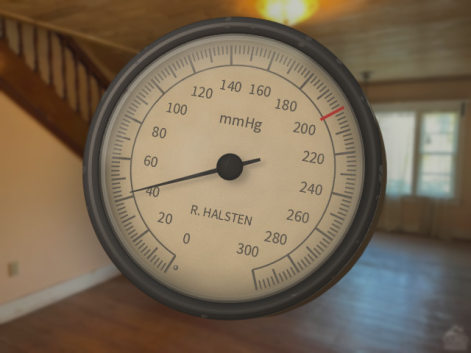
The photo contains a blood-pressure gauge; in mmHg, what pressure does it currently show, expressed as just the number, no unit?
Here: 42
